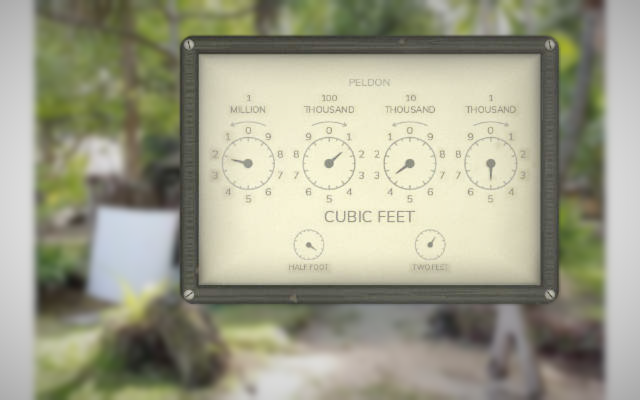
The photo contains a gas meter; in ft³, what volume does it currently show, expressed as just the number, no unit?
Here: 213500
